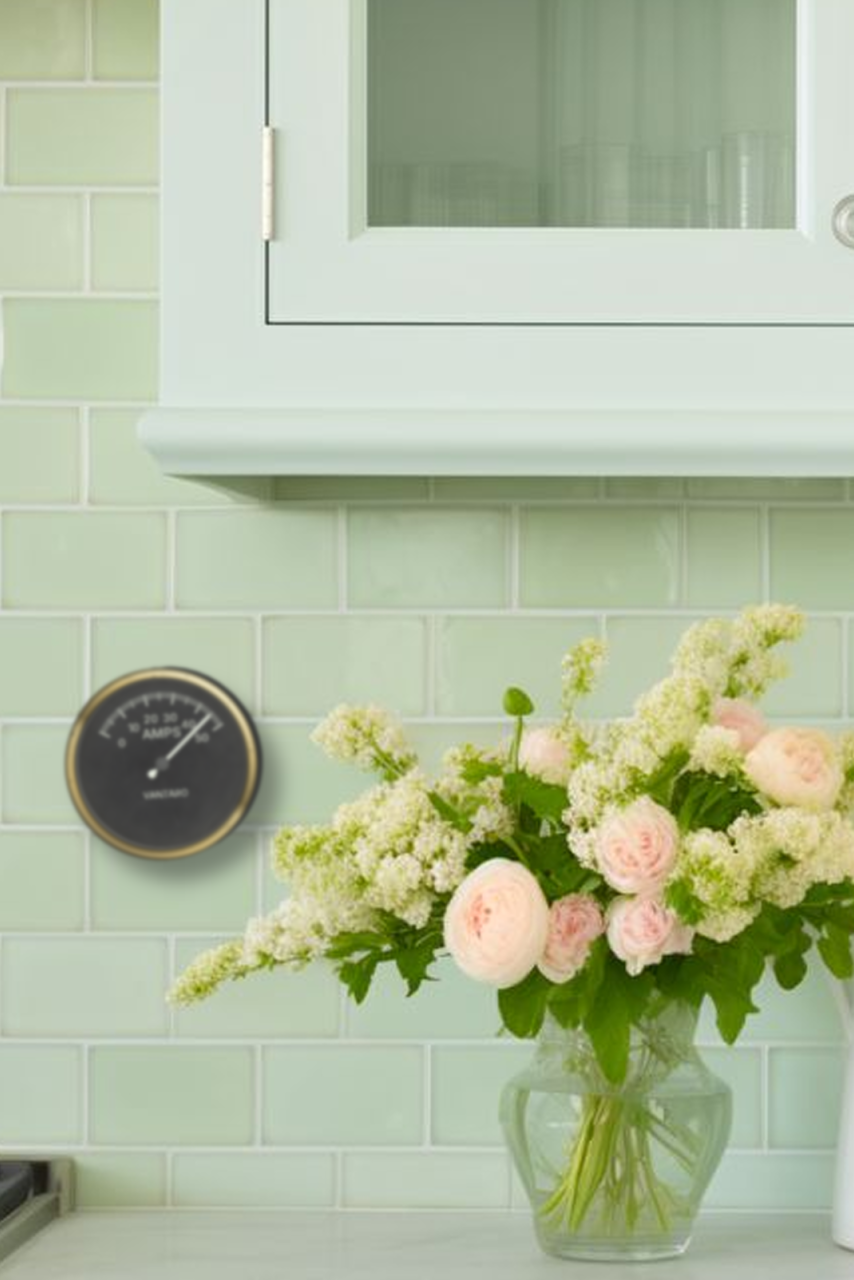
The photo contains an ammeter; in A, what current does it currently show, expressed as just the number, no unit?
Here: 45
